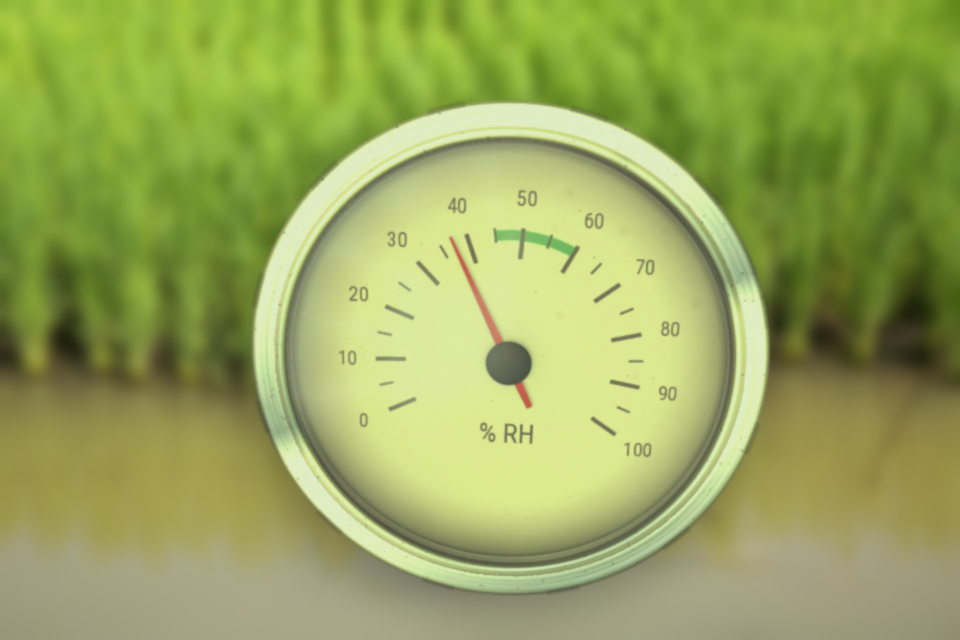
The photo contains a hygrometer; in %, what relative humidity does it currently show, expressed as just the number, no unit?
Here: 37.5
